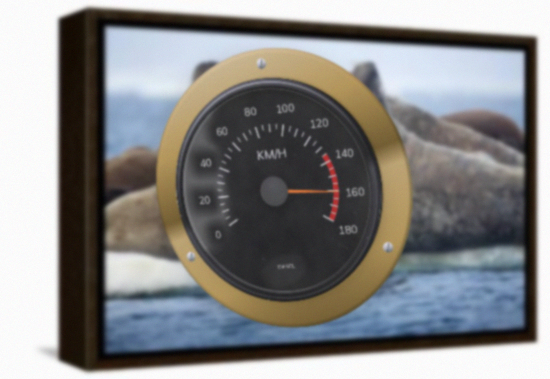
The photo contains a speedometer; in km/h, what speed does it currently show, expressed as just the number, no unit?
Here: 160
